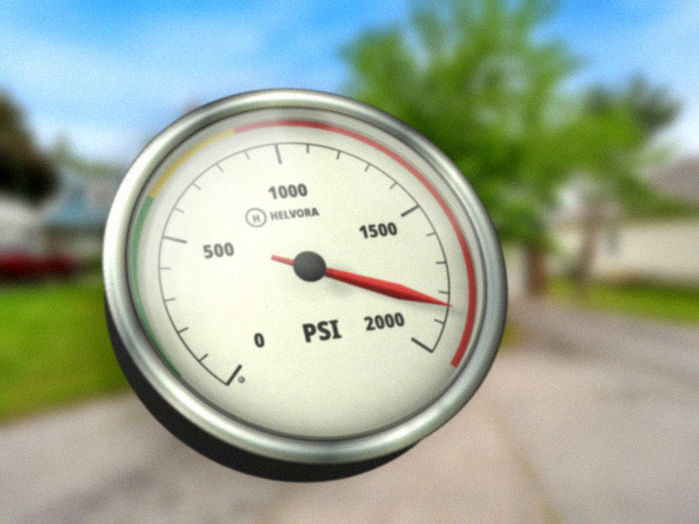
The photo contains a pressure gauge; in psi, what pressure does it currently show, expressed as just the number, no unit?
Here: 1850
